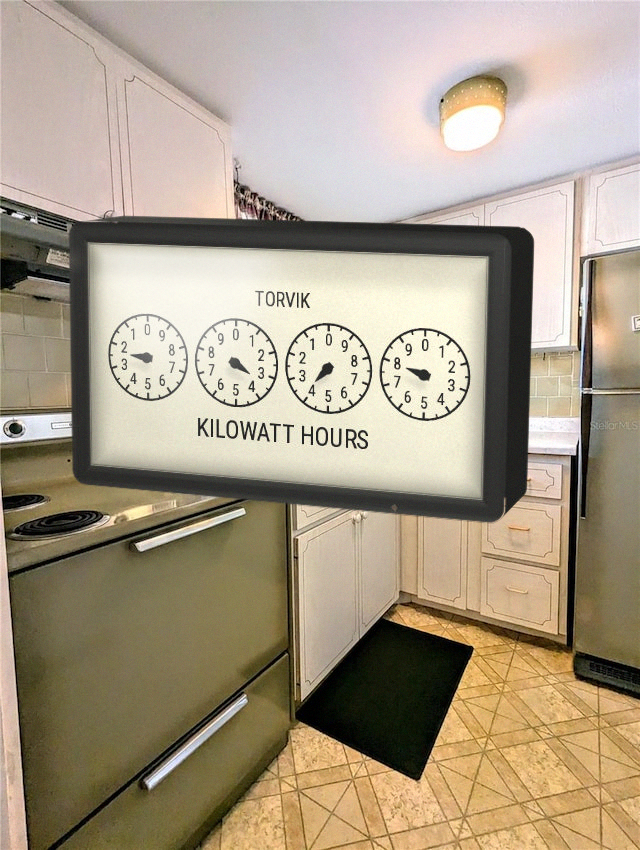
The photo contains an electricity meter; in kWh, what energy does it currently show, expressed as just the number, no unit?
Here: 2338
